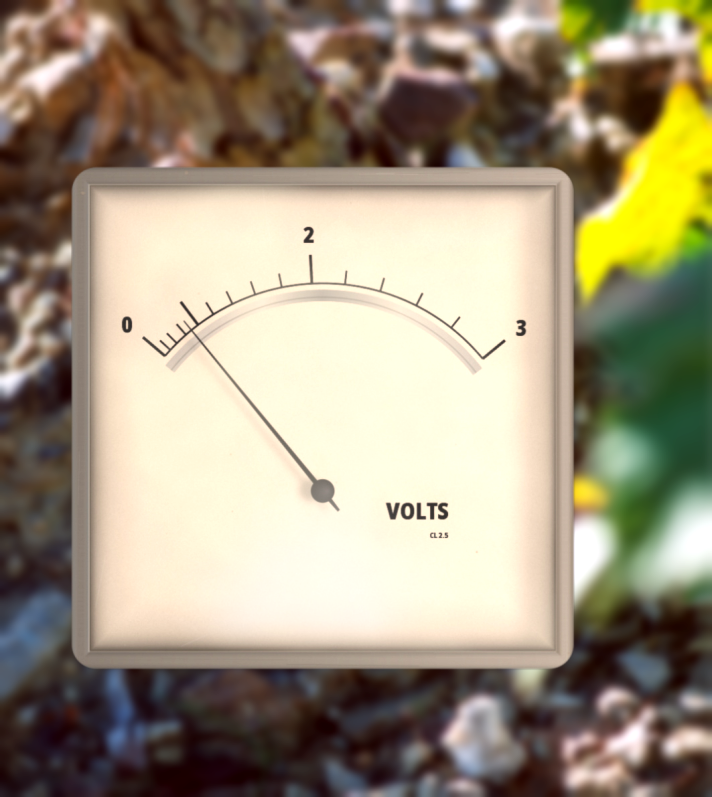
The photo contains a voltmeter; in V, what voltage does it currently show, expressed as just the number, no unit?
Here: 0.9
